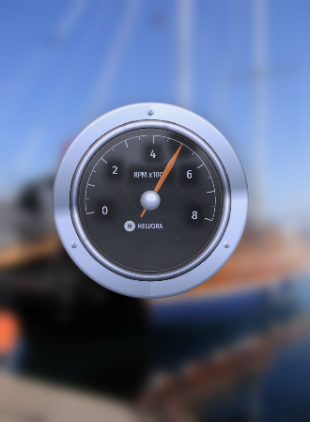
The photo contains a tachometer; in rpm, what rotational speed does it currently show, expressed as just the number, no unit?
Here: 5000
